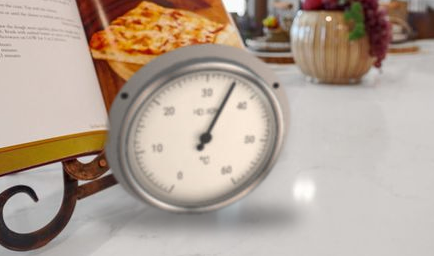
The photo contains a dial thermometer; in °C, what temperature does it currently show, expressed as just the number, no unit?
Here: 35
